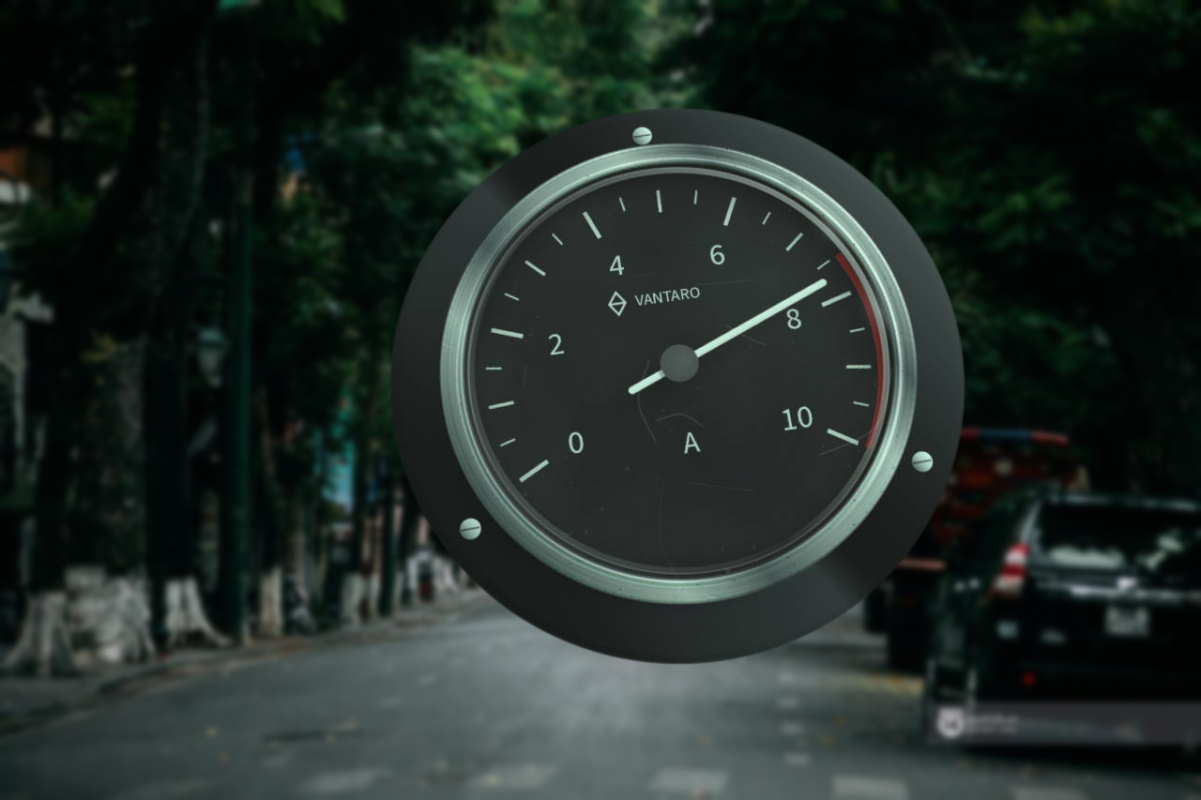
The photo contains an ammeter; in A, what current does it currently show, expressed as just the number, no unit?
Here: 7.75
